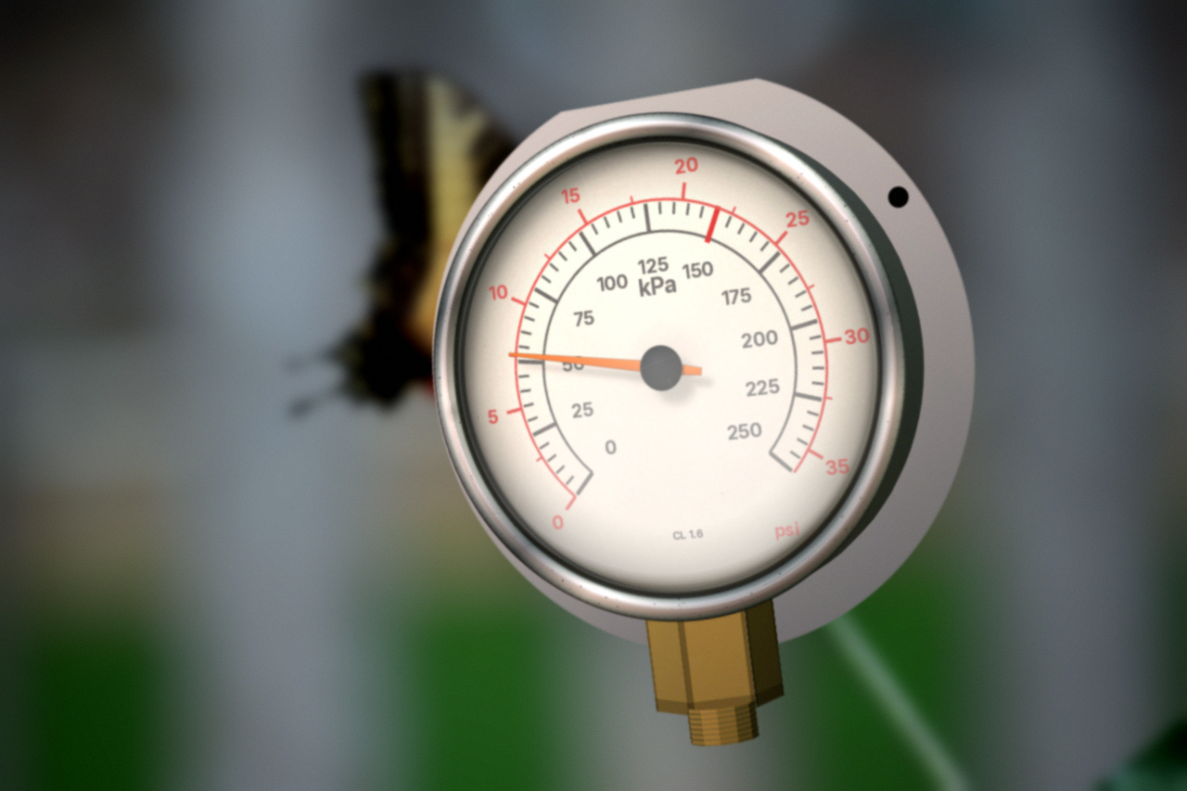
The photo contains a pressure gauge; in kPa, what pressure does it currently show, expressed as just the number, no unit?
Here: 52.5
